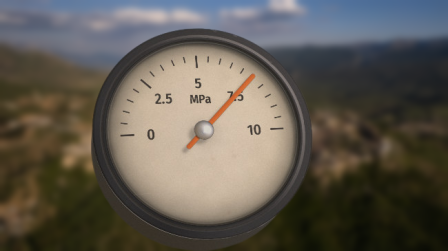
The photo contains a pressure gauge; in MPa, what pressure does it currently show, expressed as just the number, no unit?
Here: 7.5
